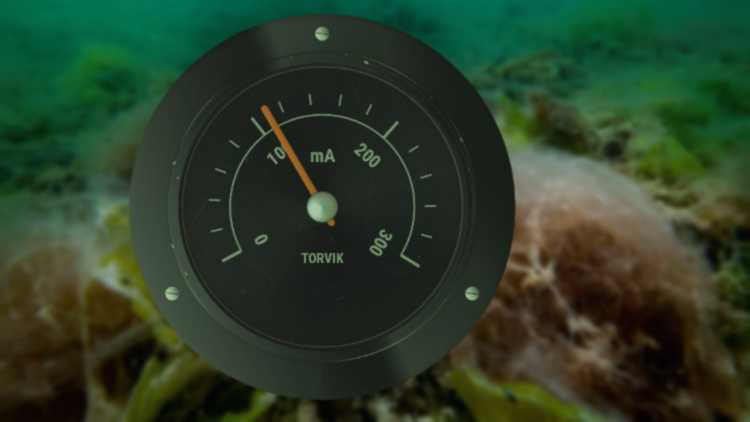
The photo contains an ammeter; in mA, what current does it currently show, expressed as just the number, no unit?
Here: 110
